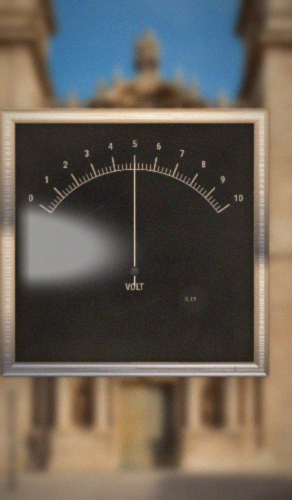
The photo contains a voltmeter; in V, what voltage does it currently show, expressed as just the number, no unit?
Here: 5
